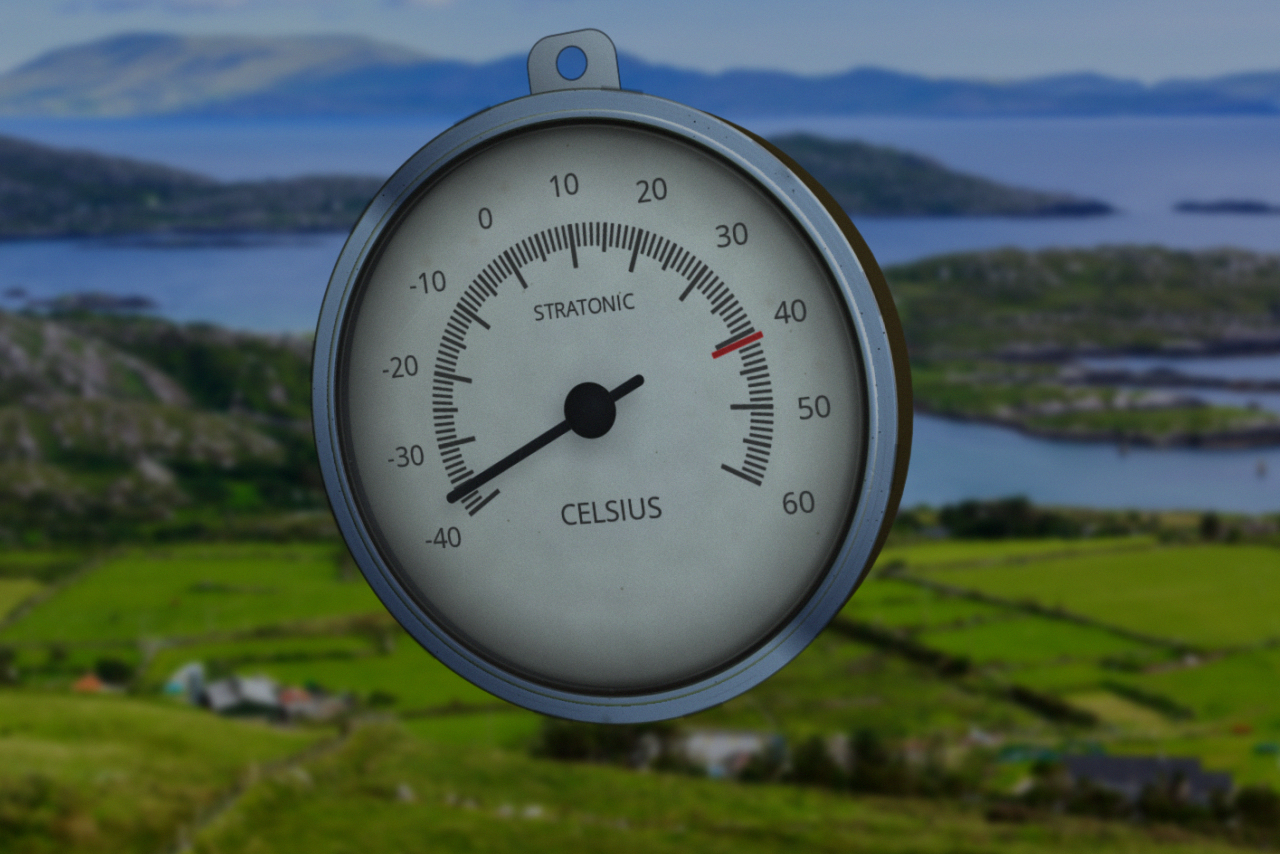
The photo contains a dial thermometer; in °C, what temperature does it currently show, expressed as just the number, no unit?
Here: -37
